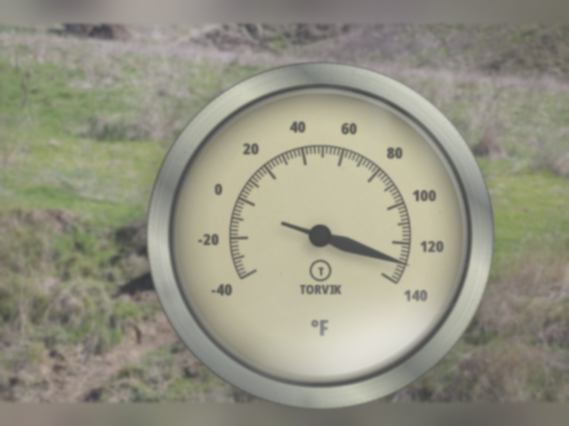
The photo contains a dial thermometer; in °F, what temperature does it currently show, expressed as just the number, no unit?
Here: 130
